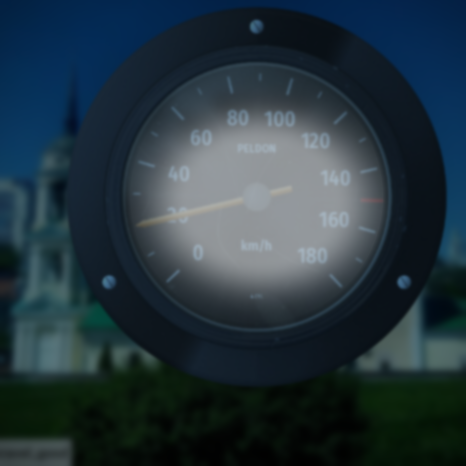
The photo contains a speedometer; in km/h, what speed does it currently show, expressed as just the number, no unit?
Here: 20
